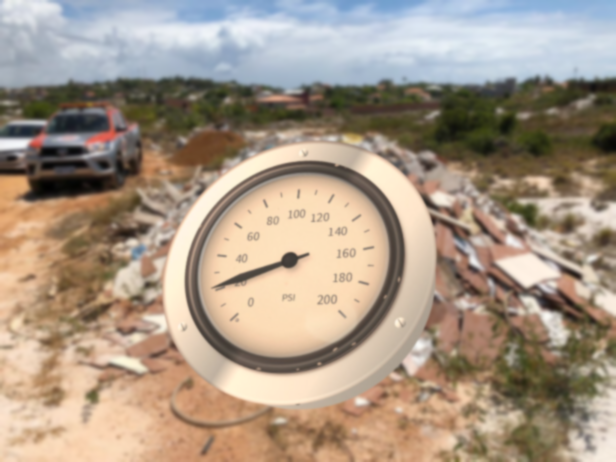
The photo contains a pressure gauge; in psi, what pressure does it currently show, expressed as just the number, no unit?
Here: 20
